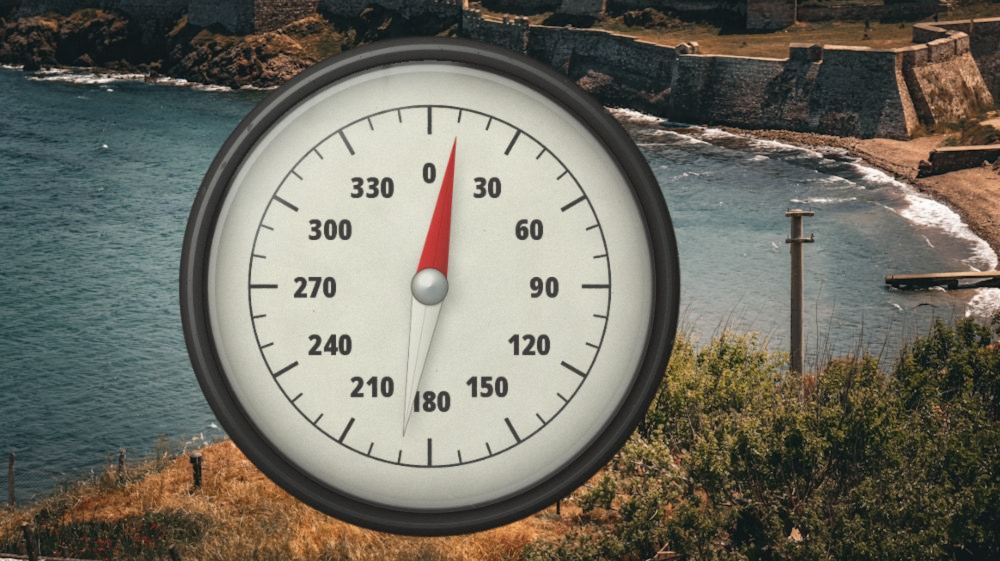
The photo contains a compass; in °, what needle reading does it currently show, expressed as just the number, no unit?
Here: 10
